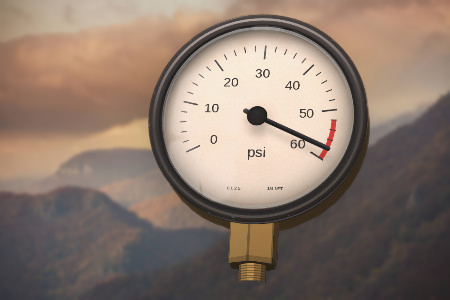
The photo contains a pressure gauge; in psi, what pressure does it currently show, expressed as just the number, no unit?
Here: 58
